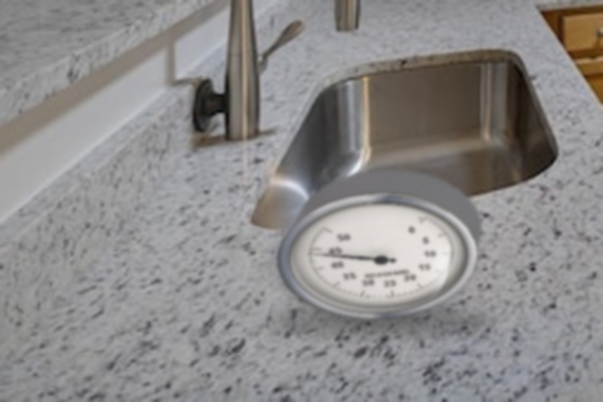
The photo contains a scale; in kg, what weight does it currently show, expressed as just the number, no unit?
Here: 45
